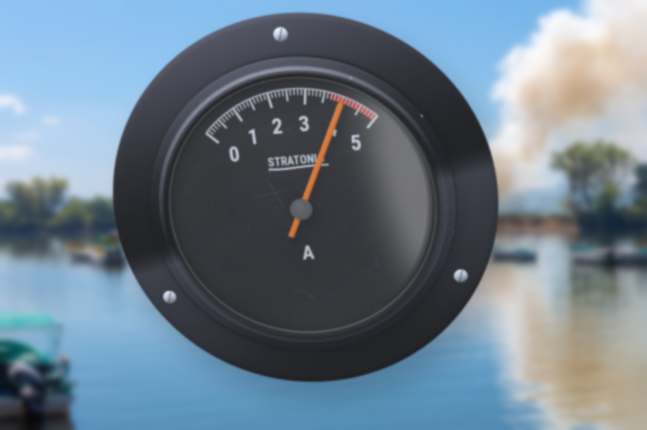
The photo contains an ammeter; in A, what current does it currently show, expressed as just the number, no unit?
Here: 4
